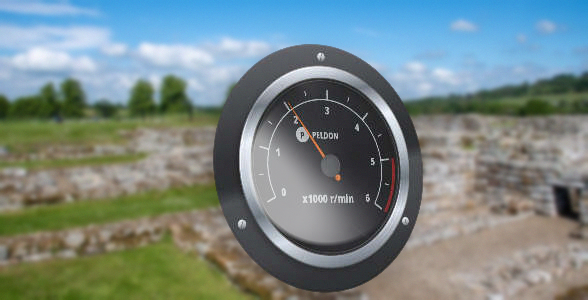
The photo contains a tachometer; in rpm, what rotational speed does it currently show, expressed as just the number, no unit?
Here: 2000
